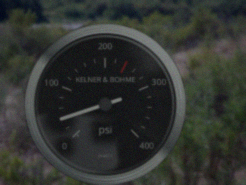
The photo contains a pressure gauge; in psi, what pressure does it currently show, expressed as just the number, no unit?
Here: 40
